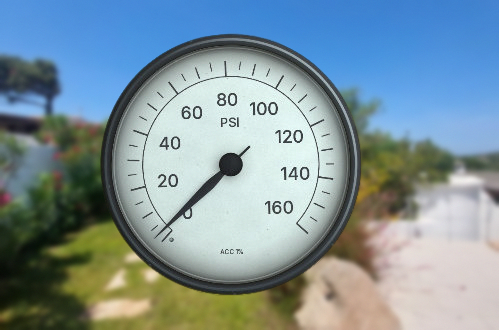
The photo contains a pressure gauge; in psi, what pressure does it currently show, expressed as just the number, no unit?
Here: 2.5
